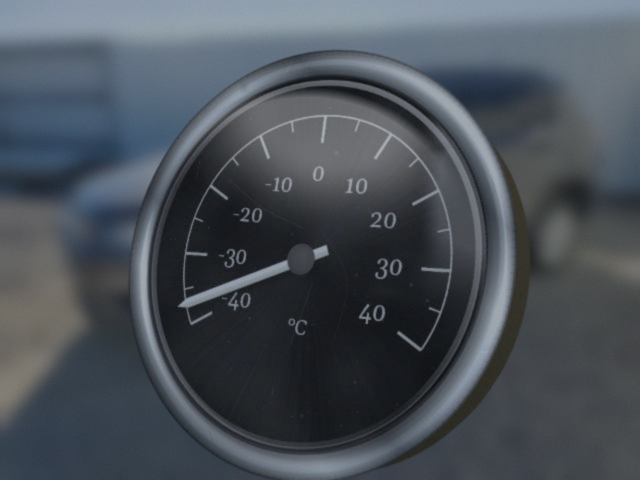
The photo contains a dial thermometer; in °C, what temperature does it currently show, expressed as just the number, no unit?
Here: -37.5
